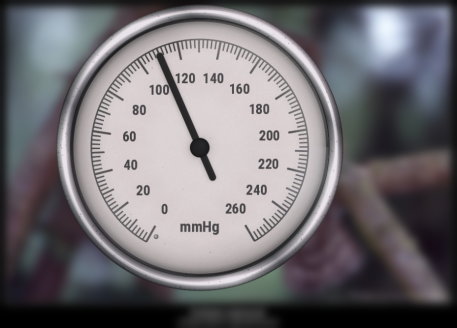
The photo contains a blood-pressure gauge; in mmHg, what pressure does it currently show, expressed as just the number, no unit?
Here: 110
